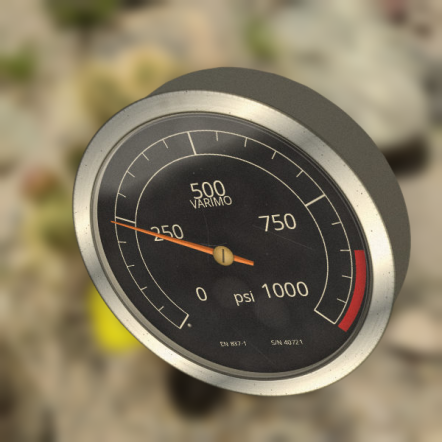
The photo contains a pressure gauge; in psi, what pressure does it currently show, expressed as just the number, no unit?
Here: 250
